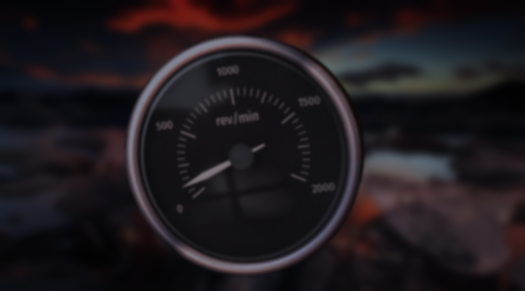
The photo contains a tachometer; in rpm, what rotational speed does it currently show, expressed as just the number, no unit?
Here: 100
